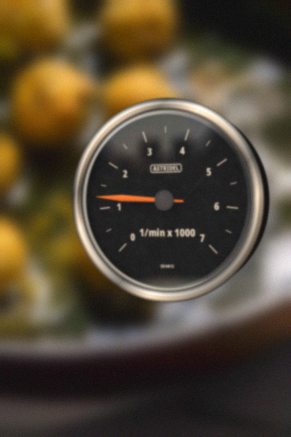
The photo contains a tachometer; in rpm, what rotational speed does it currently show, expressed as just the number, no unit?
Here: 1250
